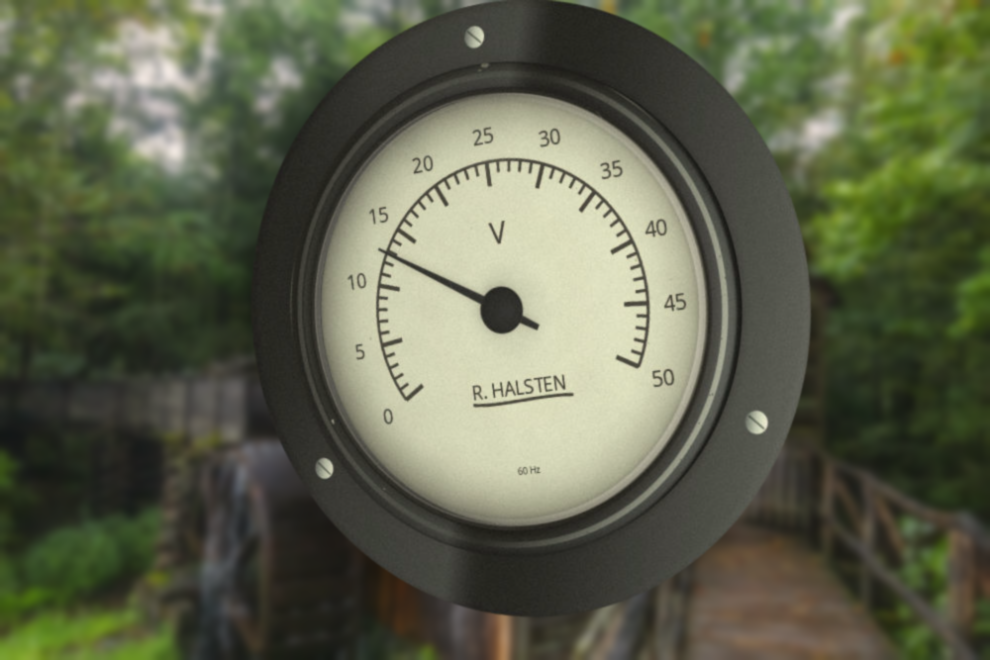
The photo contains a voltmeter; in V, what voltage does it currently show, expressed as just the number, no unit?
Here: 13
